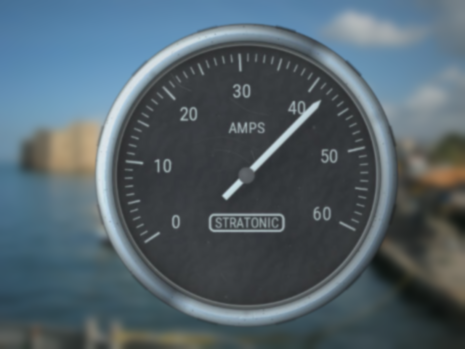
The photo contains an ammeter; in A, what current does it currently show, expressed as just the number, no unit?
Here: 42
